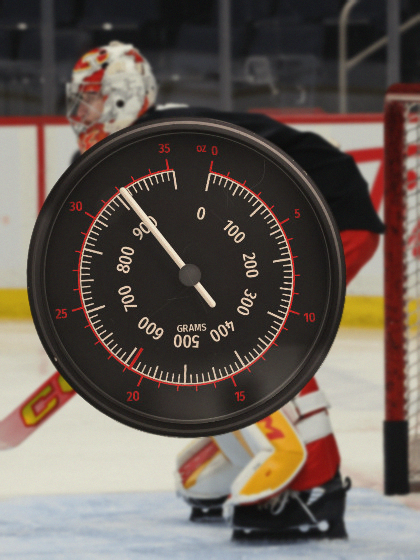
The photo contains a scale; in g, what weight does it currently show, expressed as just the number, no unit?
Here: 910
